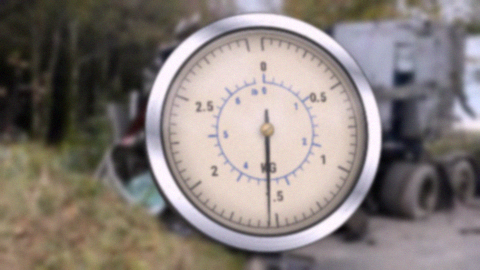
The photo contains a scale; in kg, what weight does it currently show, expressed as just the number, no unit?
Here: 1.55
